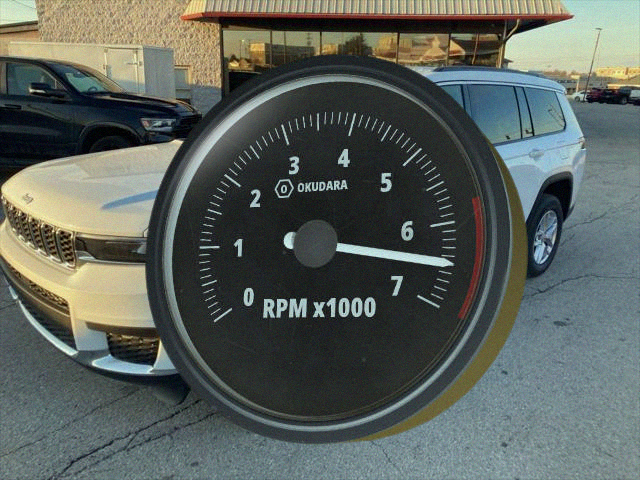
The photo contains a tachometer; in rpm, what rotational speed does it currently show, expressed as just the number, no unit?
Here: 6500
